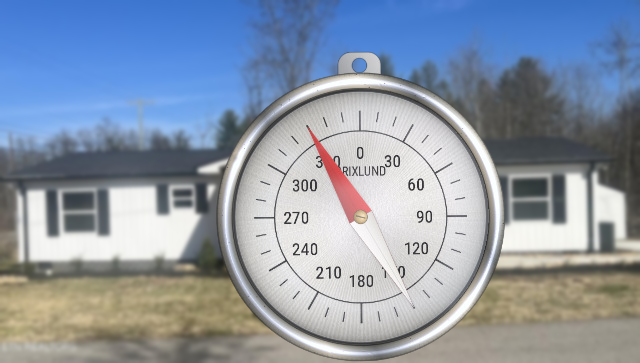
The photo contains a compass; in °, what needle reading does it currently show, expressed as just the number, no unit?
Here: 330
